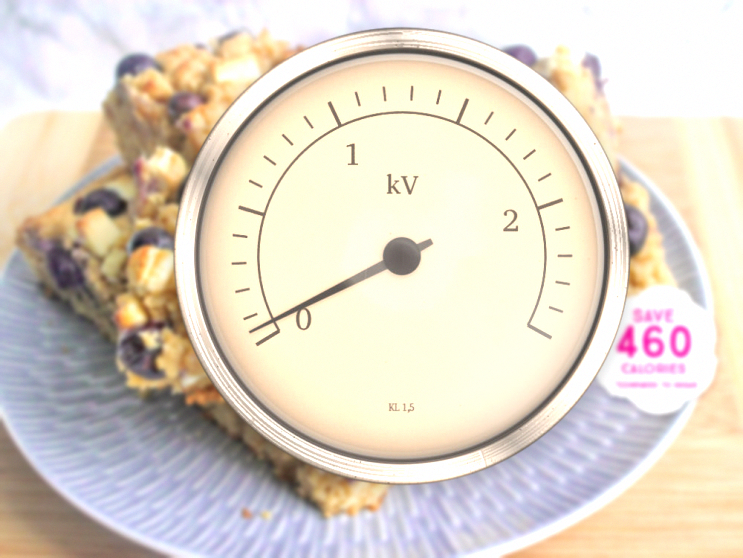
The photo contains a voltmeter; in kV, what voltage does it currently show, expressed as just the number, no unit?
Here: 0.05
